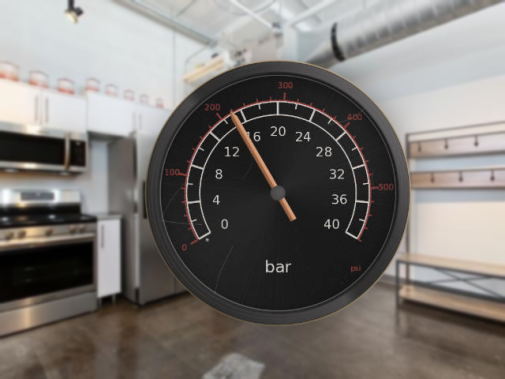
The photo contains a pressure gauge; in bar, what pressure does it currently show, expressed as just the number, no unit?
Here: 15
